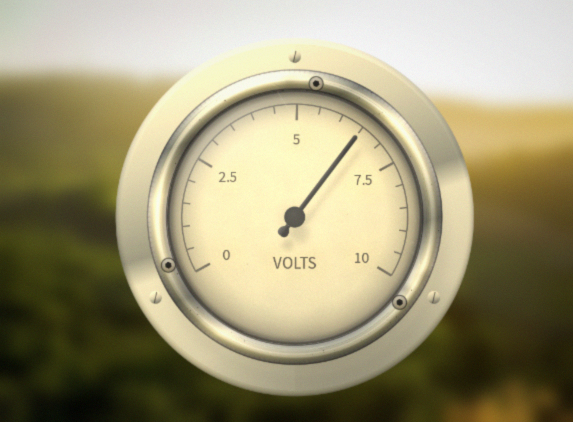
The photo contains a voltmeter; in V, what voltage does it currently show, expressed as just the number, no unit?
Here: 6.5
